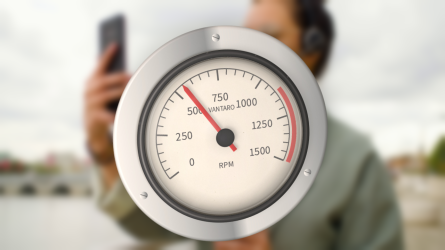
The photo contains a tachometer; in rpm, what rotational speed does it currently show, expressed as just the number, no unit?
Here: 550
